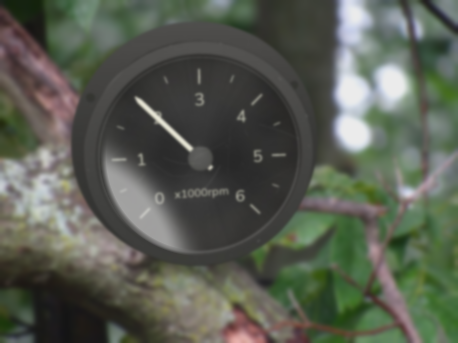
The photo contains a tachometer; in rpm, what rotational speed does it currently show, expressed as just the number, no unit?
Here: 2000
